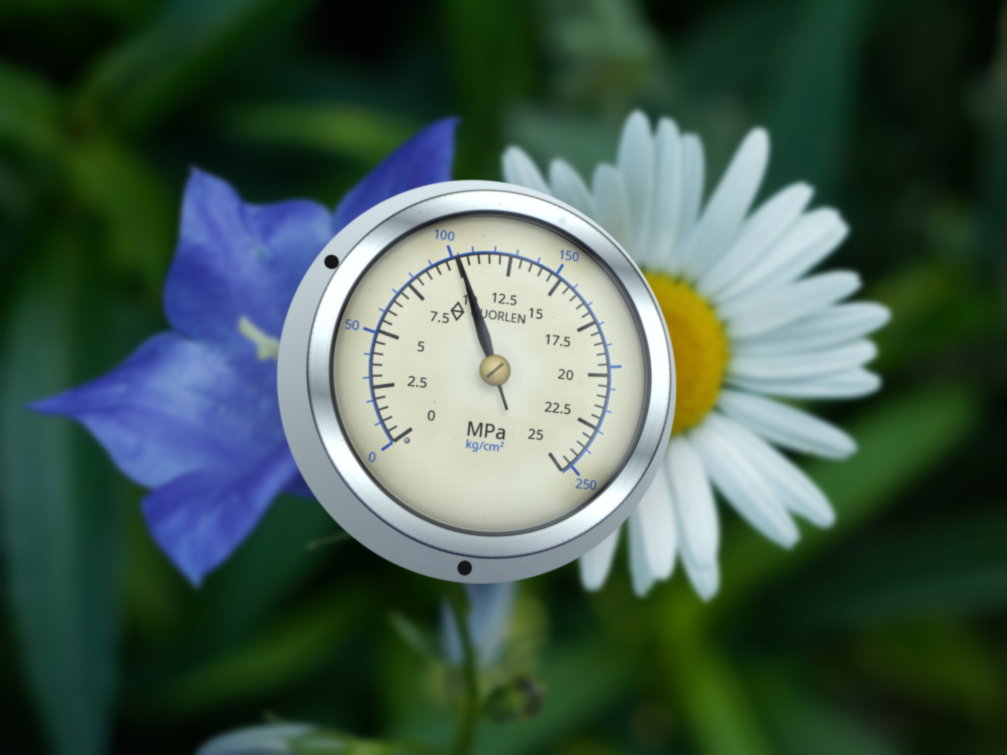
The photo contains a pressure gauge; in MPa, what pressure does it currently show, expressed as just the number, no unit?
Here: 10
